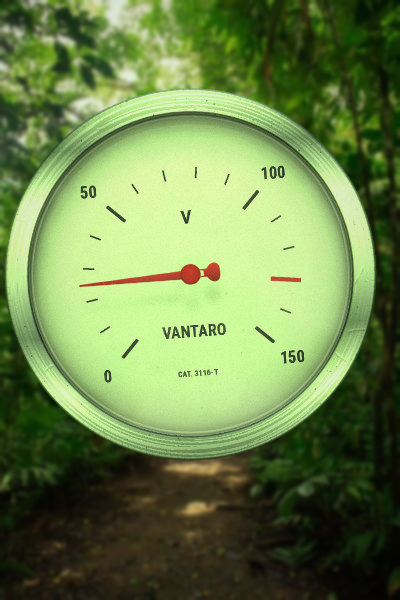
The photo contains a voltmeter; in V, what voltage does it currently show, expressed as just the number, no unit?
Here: 25
